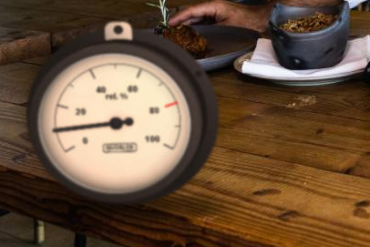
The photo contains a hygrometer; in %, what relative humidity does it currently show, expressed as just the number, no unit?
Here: 10
